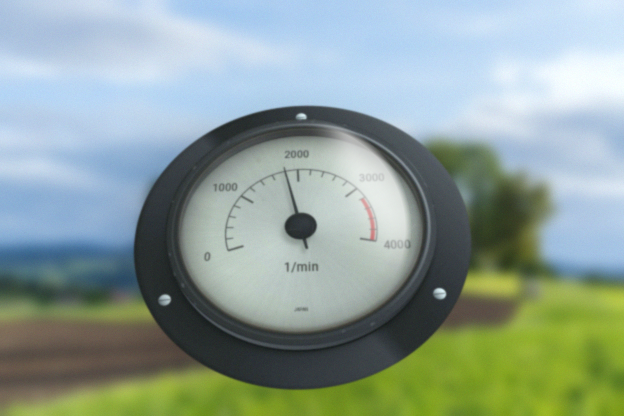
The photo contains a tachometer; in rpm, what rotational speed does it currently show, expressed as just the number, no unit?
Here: 1800
